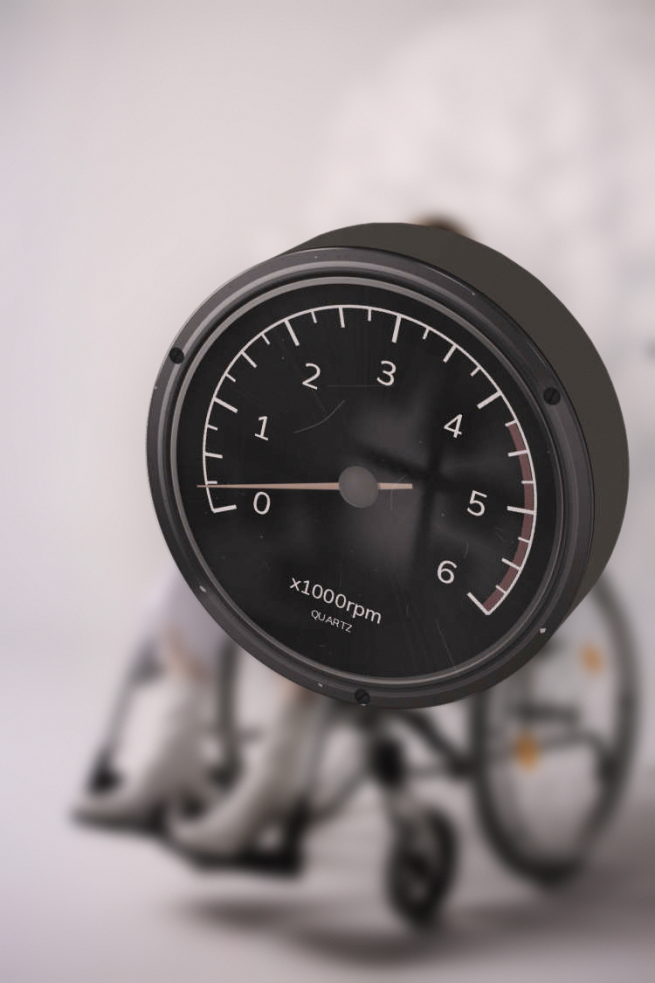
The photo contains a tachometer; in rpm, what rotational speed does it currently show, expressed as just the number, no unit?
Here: 250
